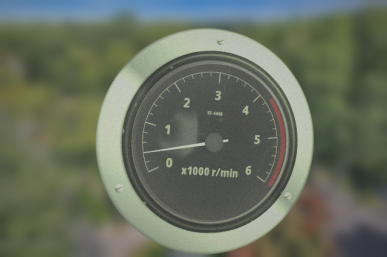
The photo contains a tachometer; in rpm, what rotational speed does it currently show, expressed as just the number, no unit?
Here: 400
